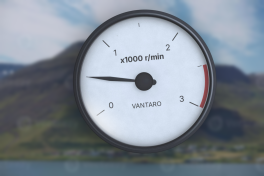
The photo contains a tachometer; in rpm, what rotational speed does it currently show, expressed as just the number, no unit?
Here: 500
